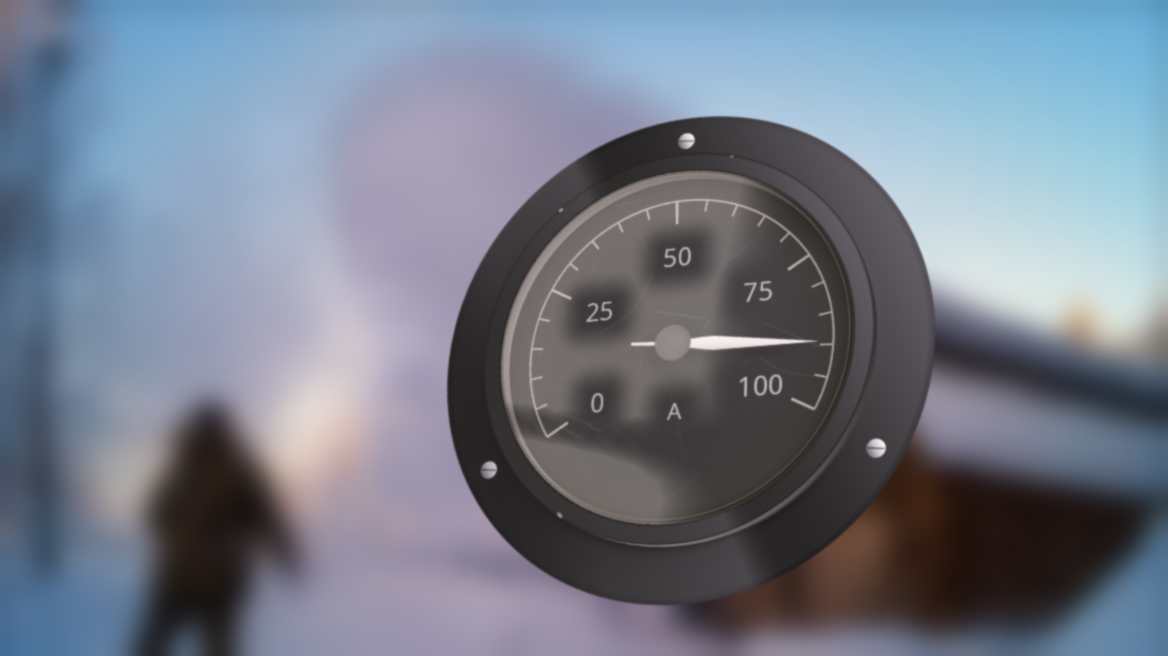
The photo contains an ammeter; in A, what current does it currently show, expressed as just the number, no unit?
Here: 90
